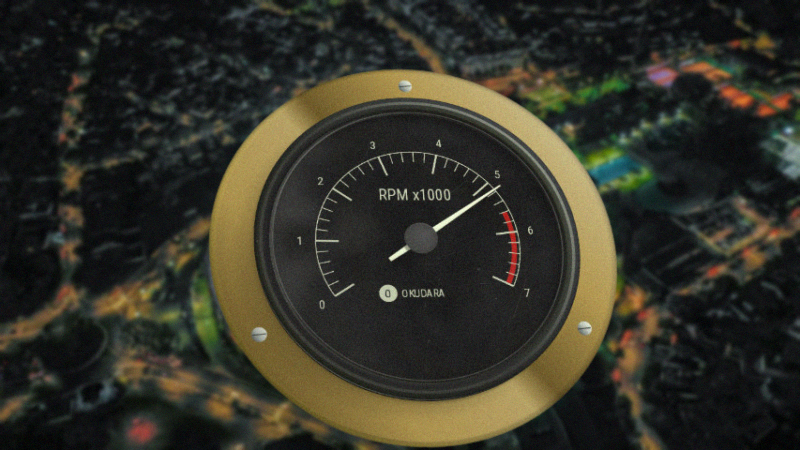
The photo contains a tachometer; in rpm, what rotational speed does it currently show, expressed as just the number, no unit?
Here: 5200
